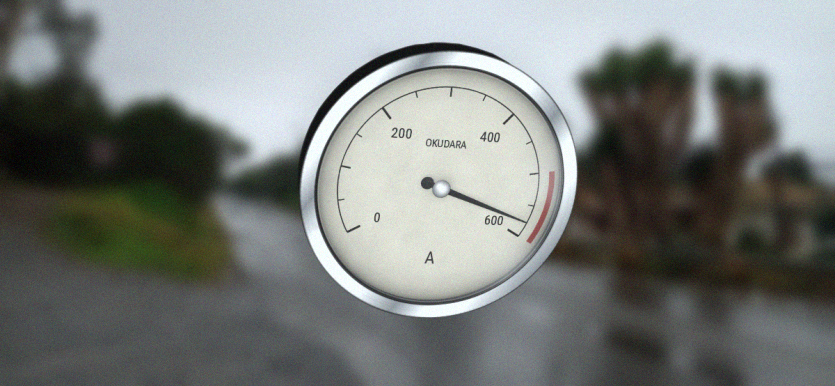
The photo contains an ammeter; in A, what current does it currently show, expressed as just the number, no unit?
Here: 575
